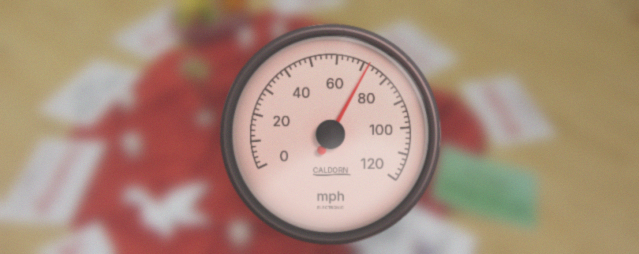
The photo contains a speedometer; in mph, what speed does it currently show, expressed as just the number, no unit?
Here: 72
